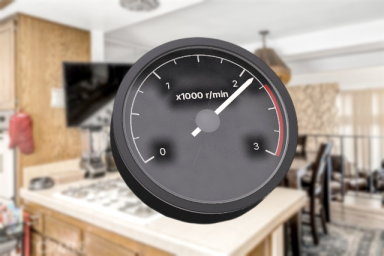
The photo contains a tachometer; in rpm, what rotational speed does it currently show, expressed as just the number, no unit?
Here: 2125
